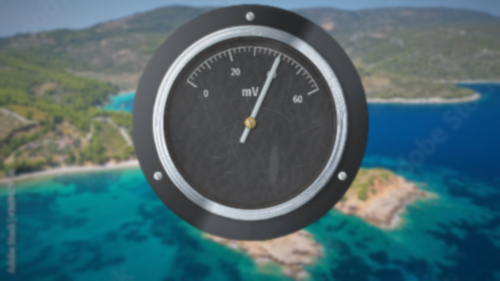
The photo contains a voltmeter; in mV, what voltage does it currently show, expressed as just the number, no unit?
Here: 40
